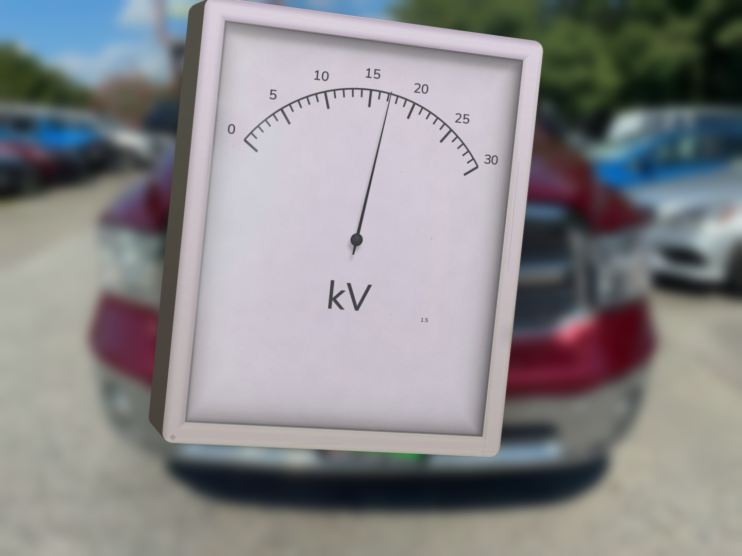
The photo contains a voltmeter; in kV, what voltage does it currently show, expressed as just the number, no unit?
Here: 17
